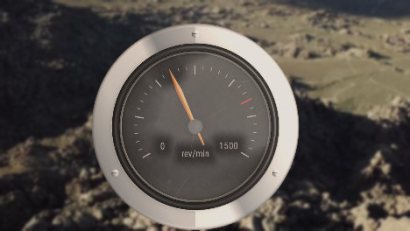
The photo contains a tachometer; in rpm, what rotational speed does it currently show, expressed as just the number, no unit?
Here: 600
